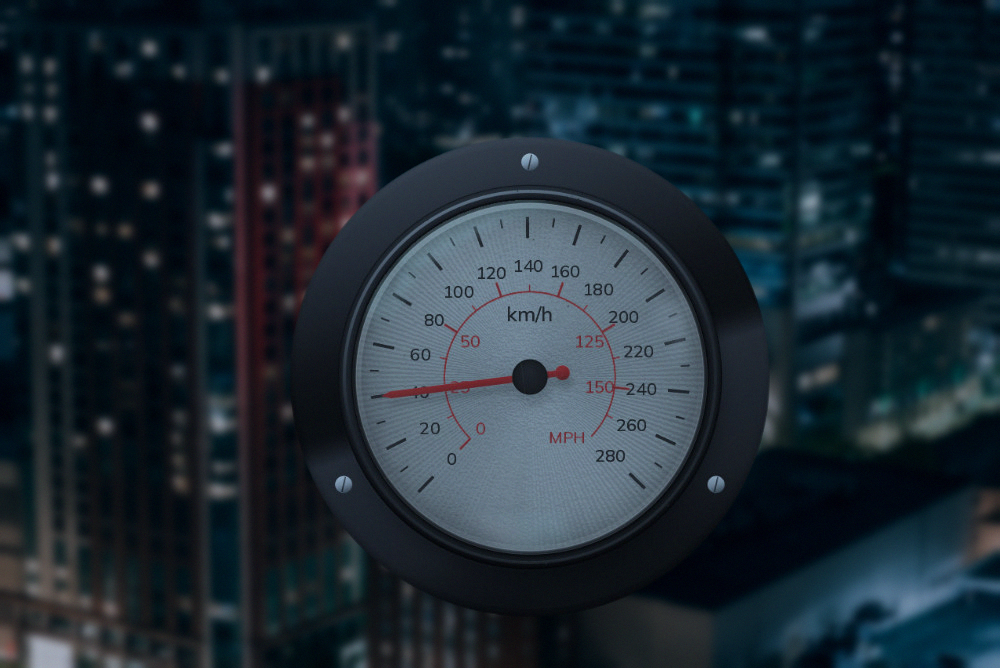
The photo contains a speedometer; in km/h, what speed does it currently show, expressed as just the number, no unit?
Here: 40
